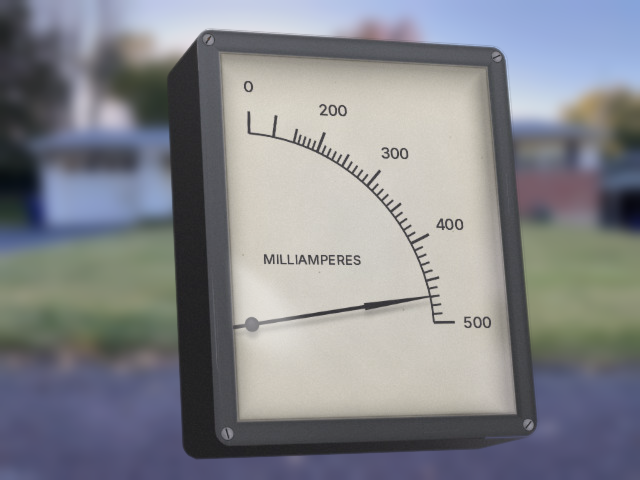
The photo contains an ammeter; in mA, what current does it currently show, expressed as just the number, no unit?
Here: 470
